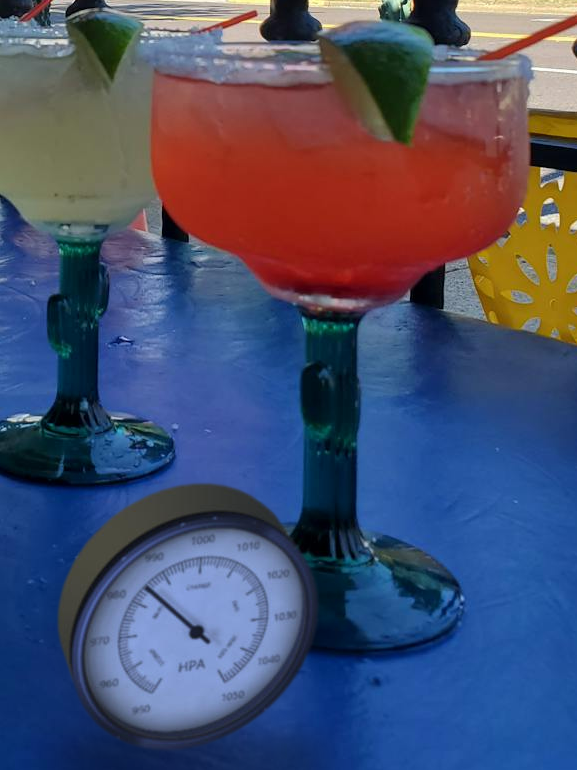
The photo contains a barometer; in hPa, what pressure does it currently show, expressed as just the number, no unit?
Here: 985
